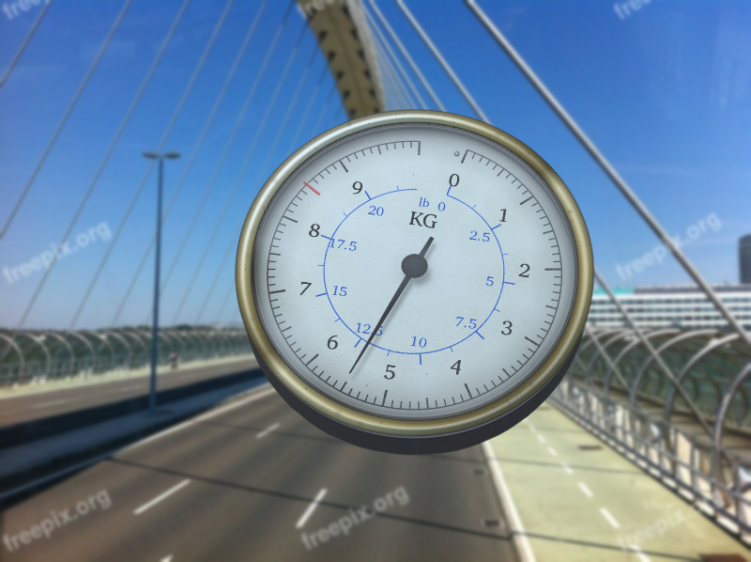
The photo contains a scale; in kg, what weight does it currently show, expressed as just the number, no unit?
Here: 5.5
